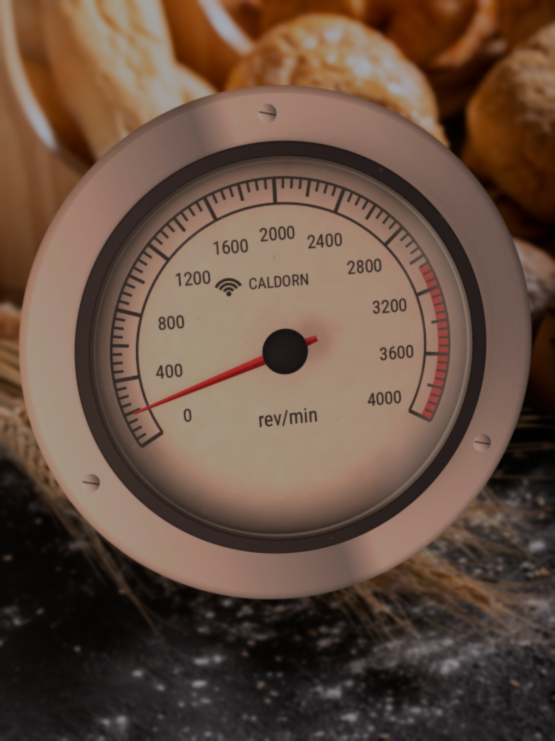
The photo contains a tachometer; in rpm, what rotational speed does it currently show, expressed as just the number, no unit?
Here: 200
